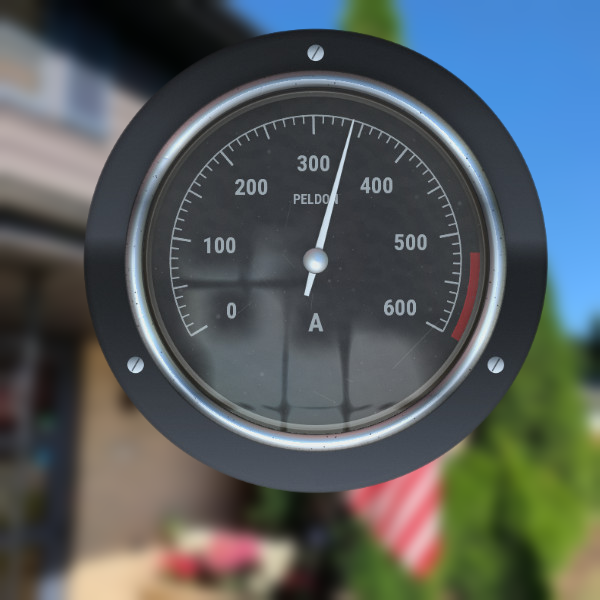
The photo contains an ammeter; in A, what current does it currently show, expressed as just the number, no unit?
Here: 340
